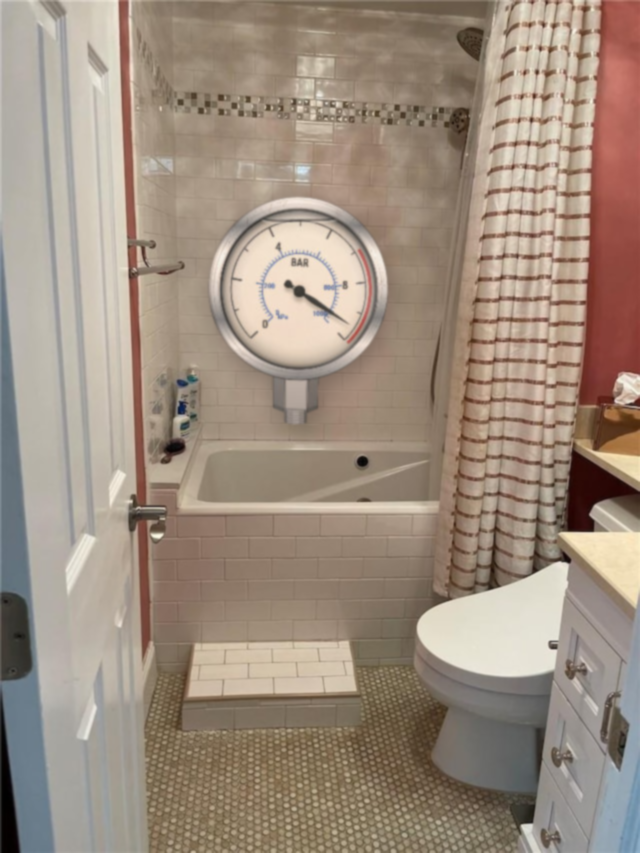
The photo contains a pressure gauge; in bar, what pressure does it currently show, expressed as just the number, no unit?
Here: 9.5
